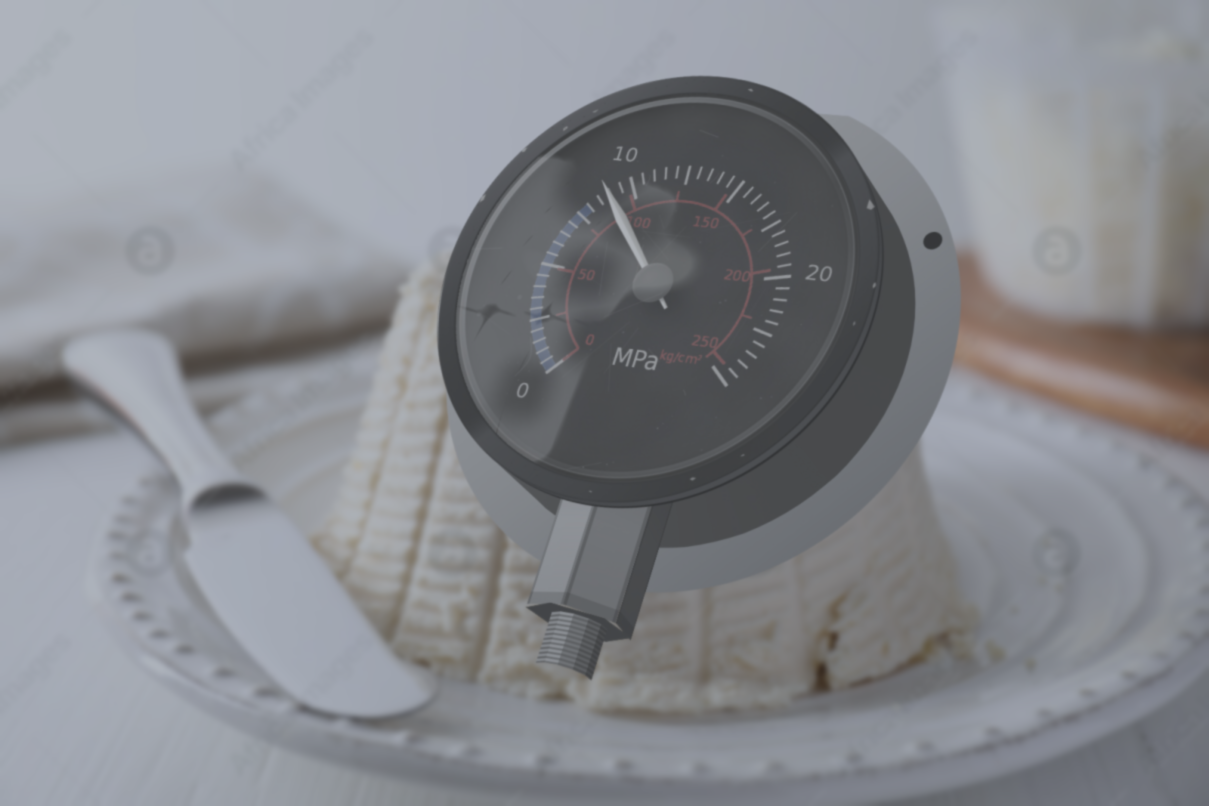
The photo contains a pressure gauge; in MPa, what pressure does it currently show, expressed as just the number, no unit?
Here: 9
